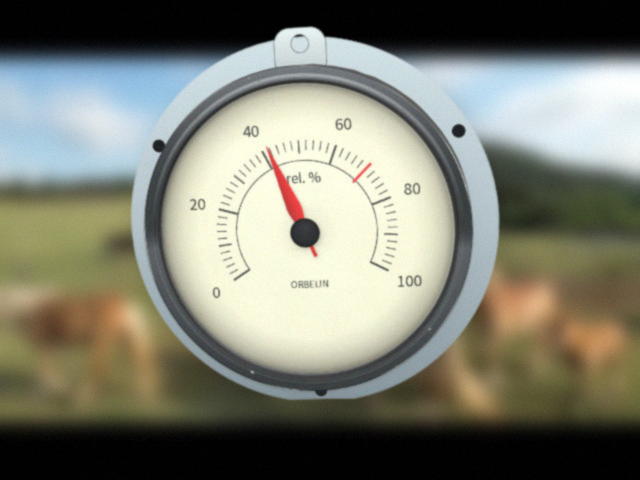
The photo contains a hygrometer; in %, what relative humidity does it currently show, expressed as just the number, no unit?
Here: 42
